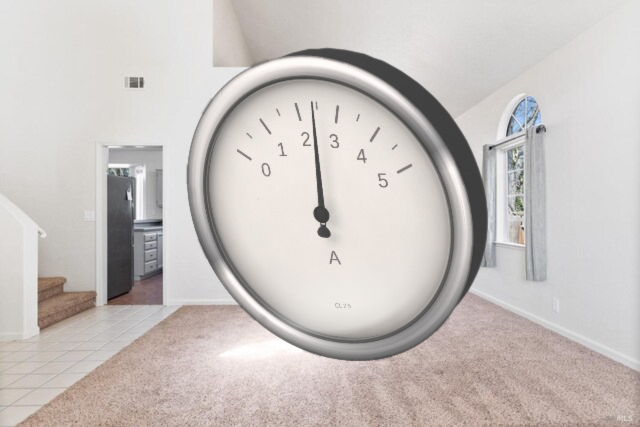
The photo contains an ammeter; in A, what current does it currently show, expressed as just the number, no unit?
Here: 2.5
